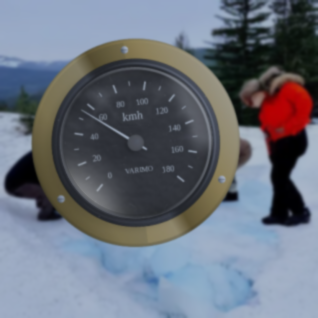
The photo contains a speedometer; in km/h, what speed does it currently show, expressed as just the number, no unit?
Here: 55
